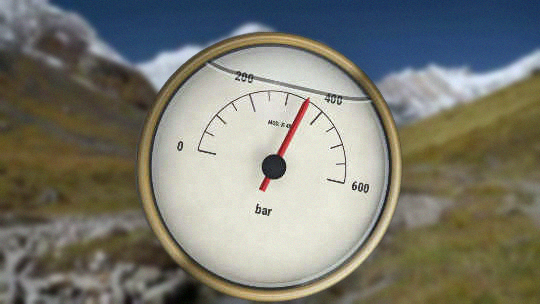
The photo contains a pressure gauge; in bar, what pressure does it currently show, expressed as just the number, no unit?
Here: 350
